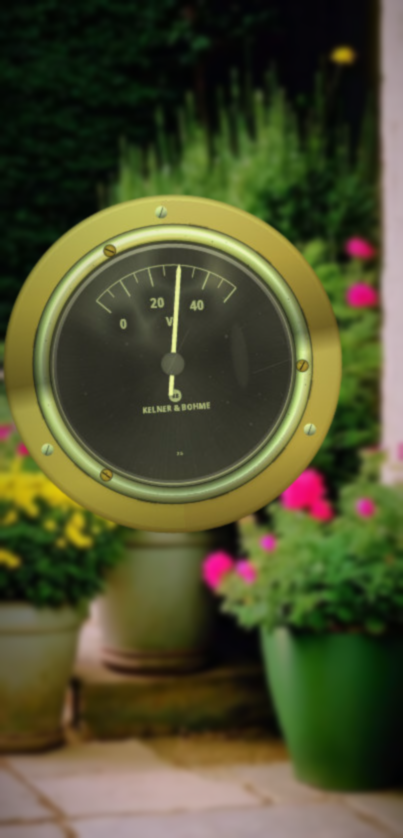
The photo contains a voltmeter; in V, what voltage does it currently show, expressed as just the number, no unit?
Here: 30
